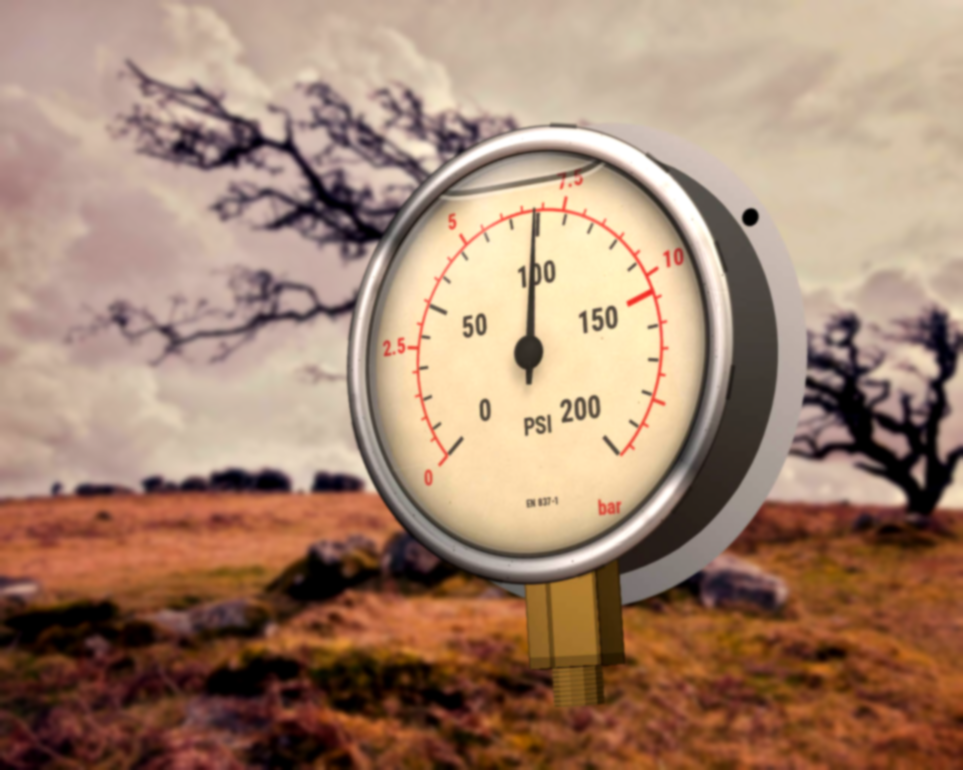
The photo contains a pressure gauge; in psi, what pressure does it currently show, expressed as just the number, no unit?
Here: 100
